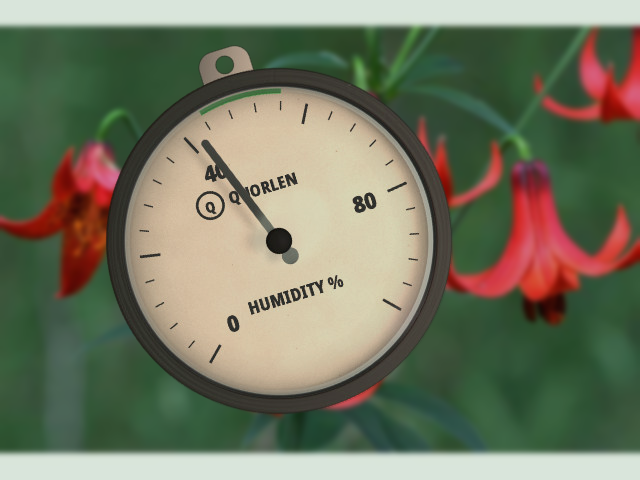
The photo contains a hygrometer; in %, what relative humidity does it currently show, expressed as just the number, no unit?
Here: 42
